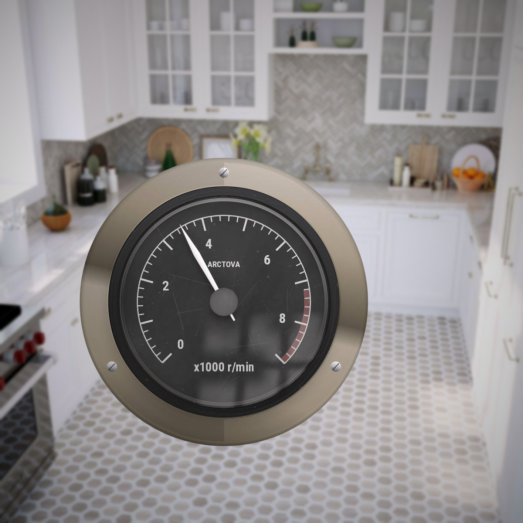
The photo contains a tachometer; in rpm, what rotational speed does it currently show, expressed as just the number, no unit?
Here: 3500
